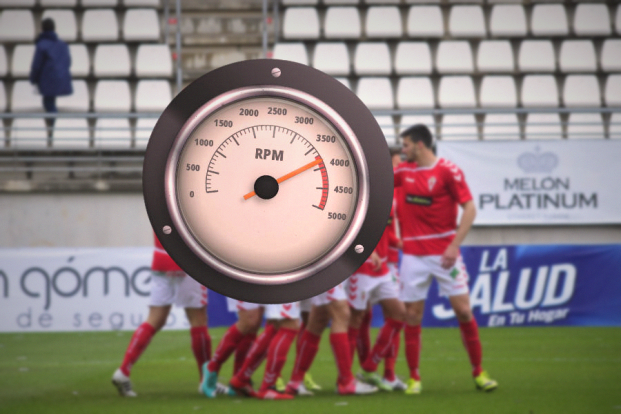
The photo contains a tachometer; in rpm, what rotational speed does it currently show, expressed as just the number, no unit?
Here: 3800
